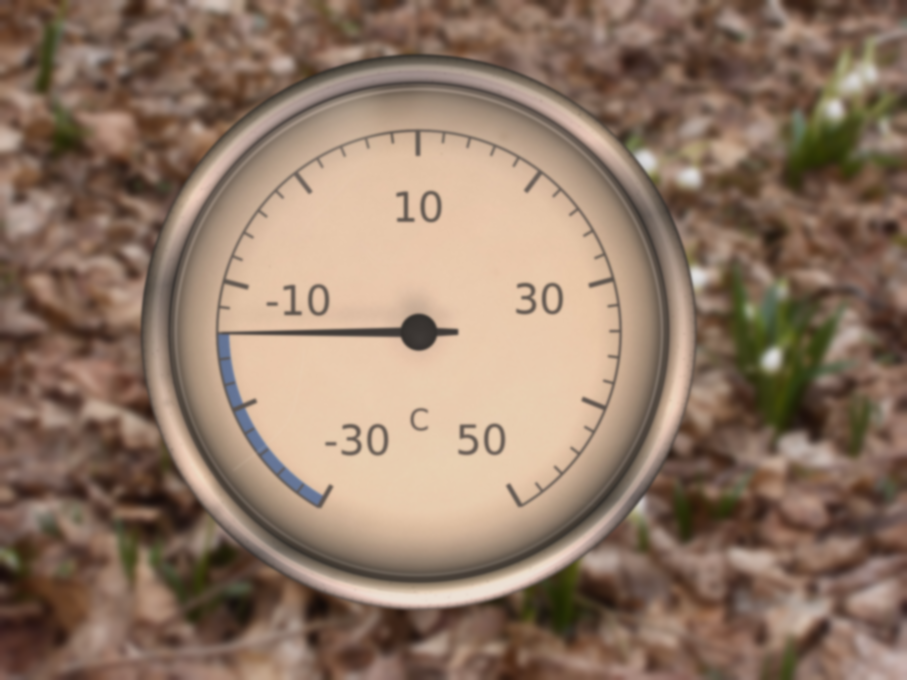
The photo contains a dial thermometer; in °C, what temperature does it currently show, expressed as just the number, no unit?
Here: -14
